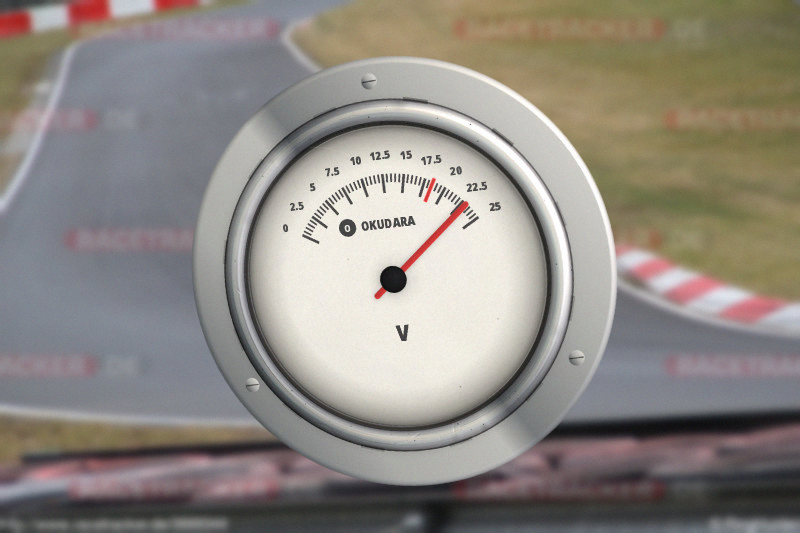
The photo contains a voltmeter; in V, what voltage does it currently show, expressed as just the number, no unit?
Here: 23
